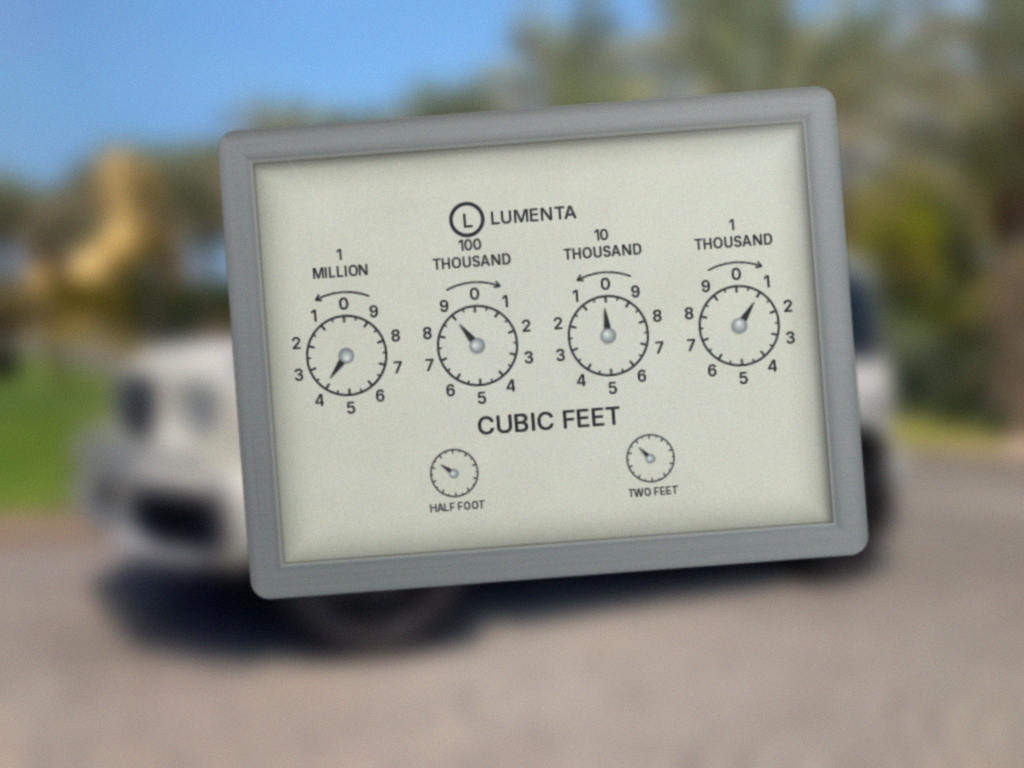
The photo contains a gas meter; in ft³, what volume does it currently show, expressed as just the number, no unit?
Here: 390100
